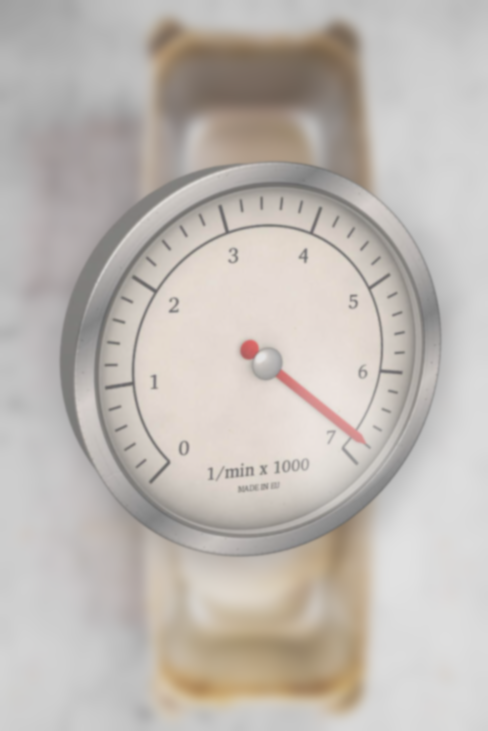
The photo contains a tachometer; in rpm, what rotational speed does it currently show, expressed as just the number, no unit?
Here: 6800
